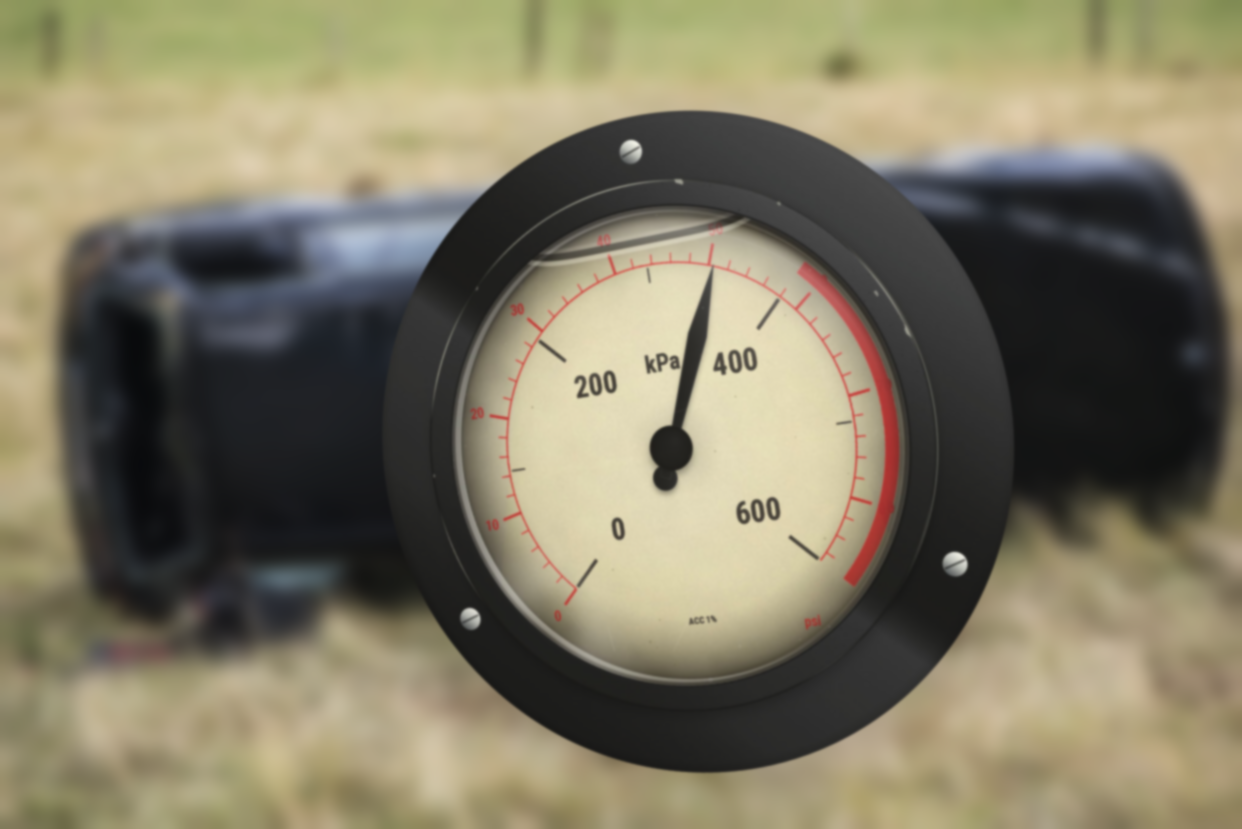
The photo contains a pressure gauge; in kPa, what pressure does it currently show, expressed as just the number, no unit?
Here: 350
